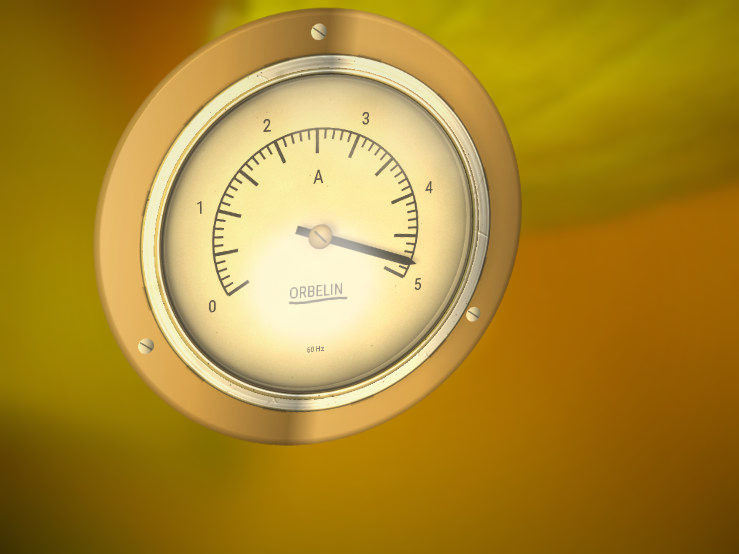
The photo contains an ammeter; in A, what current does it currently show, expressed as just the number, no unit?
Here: 4.8
